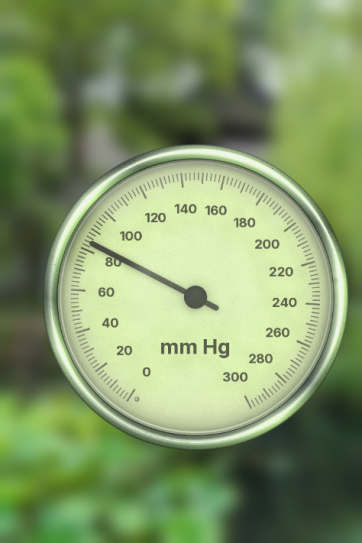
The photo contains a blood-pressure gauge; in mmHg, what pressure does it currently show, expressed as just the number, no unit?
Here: 84
